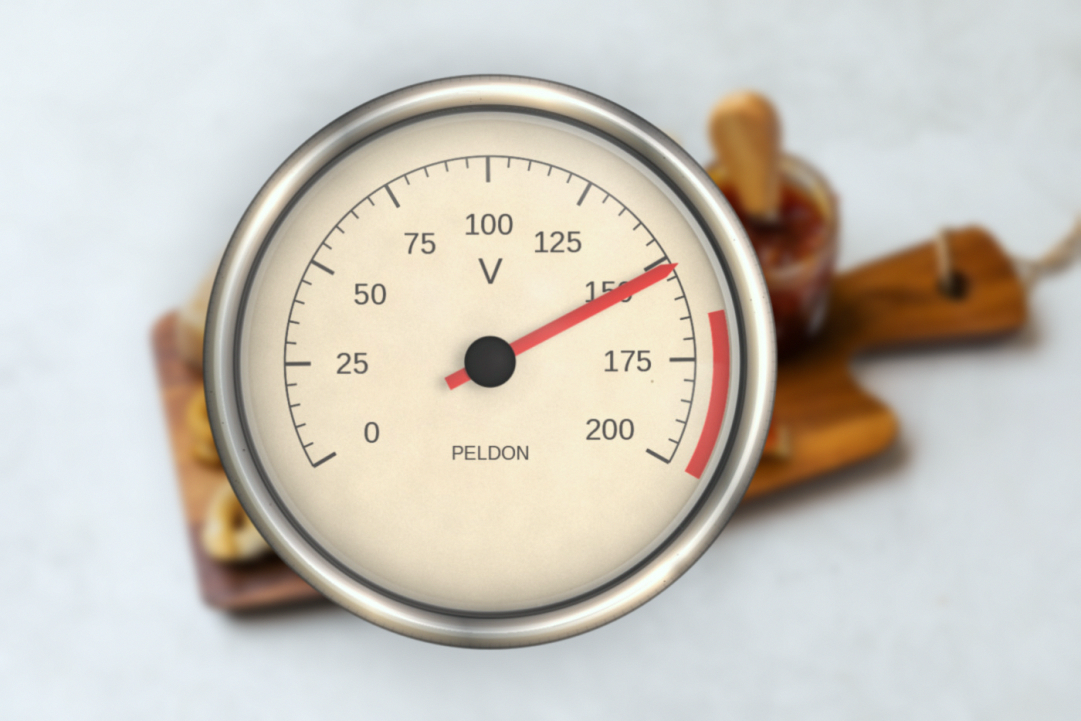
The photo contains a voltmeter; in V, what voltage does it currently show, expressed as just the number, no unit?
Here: 152.5
